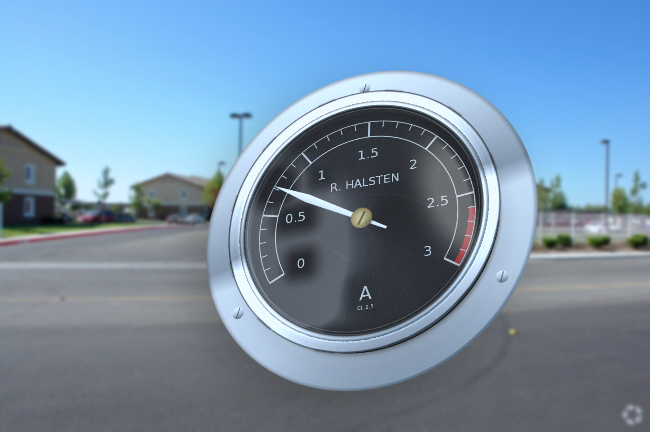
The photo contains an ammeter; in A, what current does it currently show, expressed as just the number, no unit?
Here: 0.7
